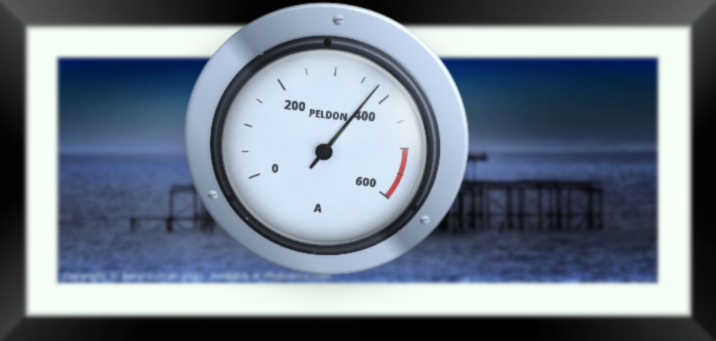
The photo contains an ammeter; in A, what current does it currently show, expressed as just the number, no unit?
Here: 375
